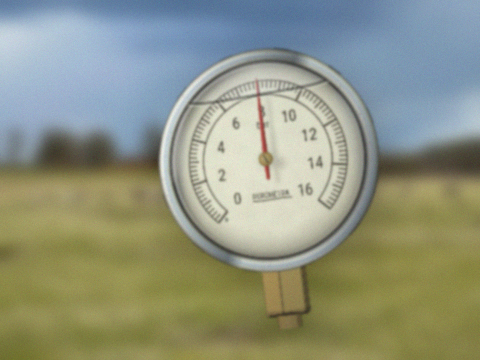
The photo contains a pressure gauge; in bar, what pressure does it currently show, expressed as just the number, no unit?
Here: 8
